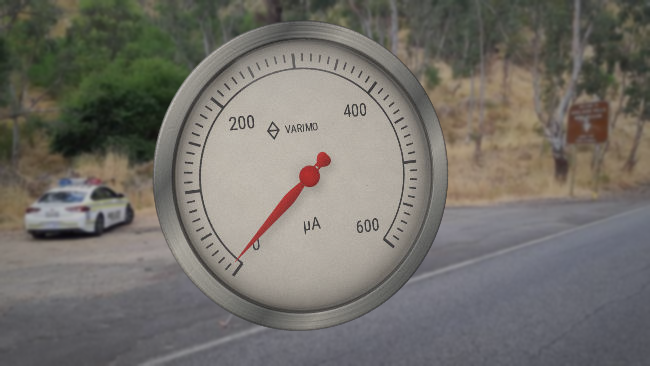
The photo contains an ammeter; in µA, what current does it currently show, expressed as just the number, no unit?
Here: 10
